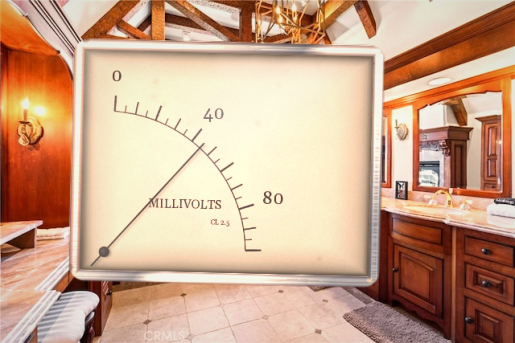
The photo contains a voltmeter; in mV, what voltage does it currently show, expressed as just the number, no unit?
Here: 45
